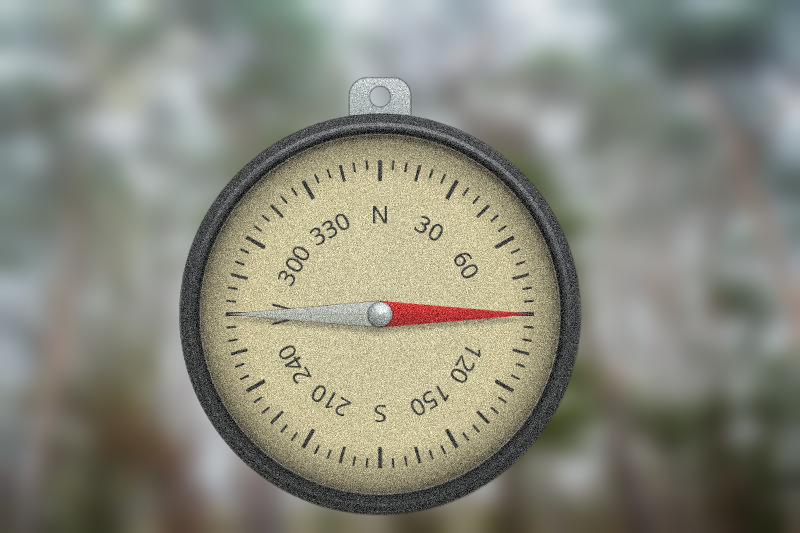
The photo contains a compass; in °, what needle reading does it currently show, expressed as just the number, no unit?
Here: 90
